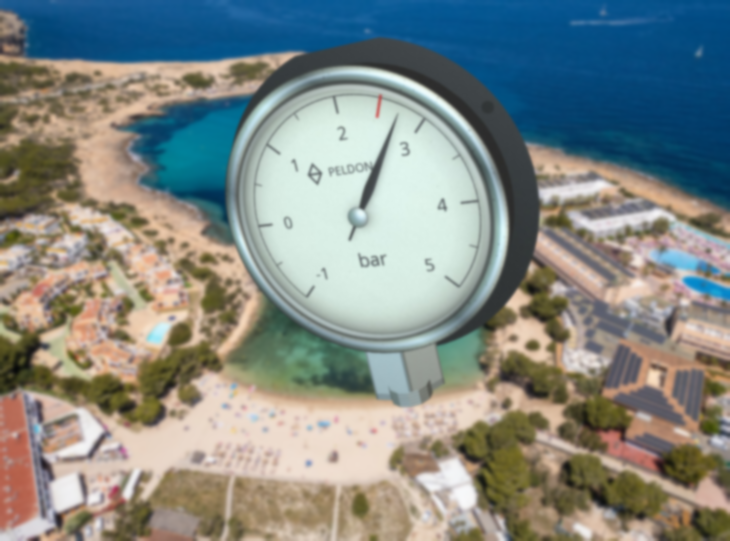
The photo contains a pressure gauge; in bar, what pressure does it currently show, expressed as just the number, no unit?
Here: 2.75
